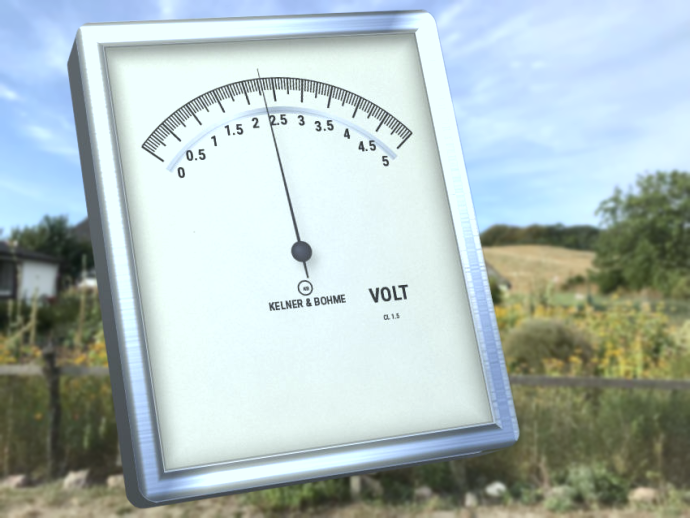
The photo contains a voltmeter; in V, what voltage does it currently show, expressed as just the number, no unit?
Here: 2.25
